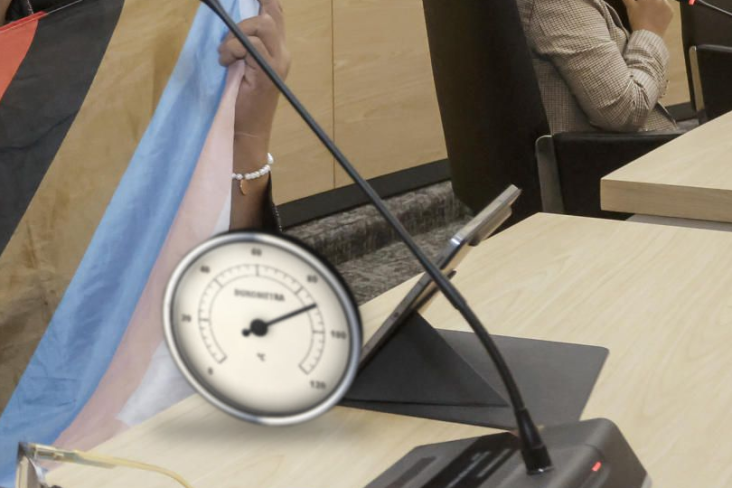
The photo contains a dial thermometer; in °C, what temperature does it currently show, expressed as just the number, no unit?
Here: 88
